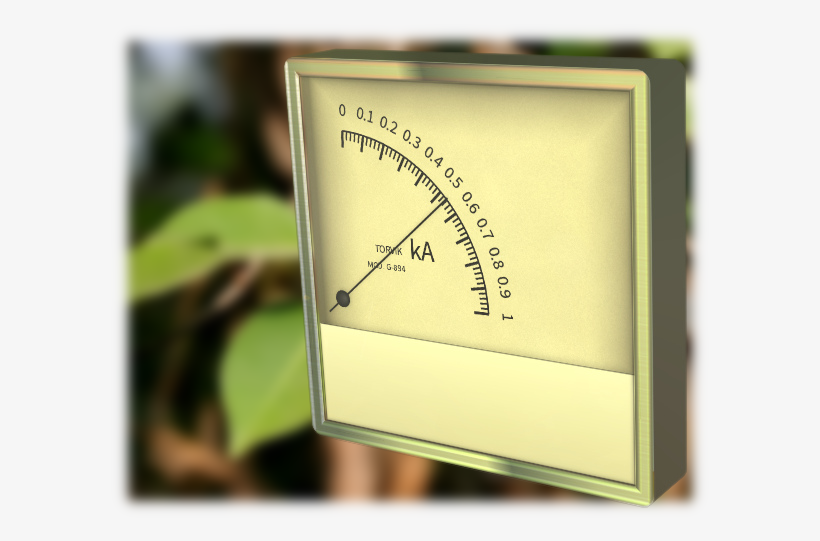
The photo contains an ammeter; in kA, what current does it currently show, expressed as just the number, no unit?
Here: 0.54
